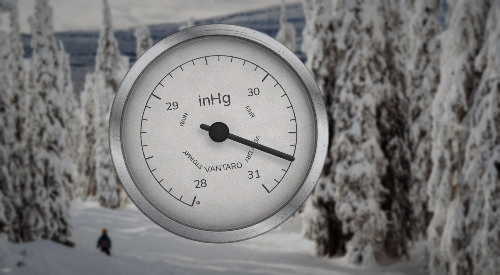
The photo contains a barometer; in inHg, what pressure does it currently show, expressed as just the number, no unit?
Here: 30.7
